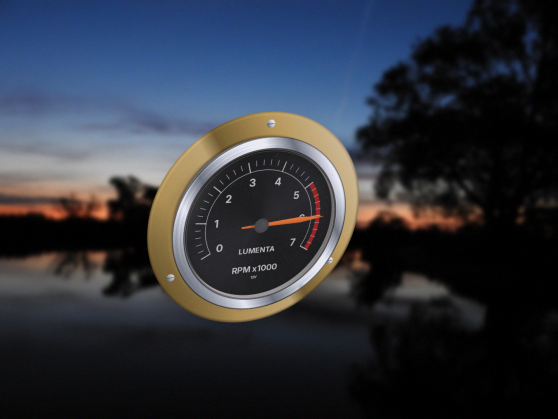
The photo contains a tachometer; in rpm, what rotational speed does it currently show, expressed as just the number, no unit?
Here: 6000
